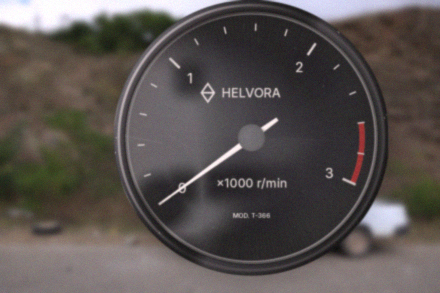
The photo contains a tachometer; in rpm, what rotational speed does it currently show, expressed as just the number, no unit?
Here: 0
